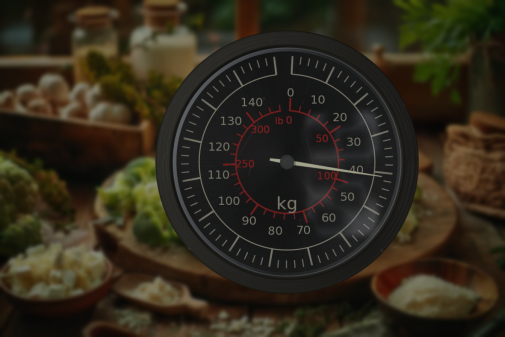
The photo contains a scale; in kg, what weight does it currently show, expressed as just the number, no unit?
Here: 41
